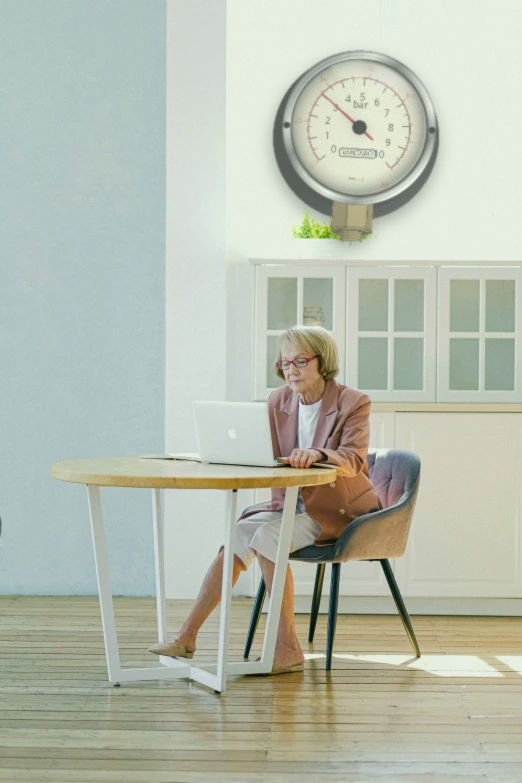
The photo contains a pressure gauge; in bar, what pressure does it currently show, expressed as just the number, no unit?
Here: 3
